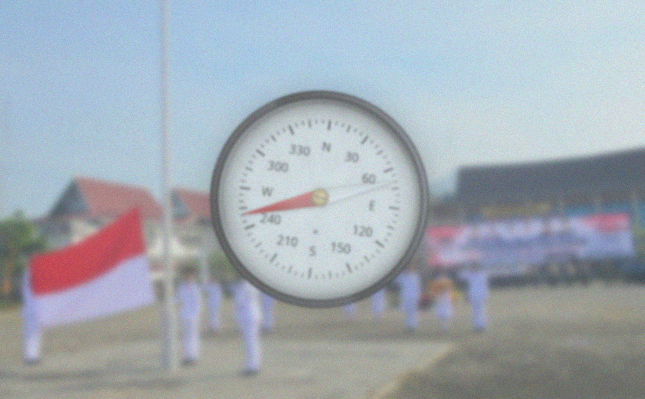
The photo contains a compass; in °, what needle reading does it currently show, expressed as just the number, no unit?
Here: 250
